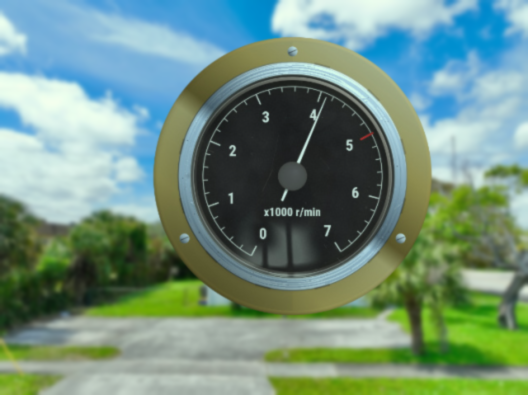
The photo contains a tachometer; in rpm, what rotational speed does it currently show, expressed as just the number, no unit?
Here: 4100
